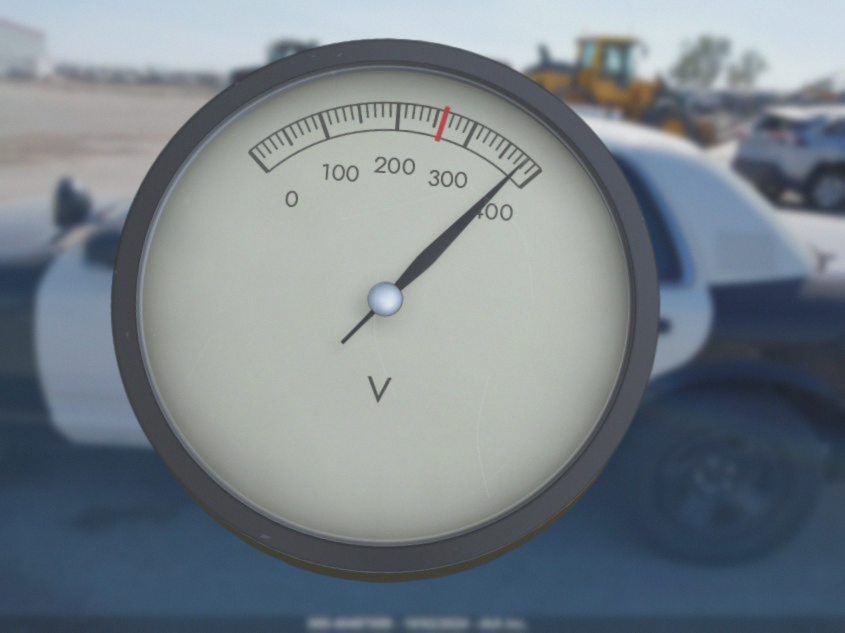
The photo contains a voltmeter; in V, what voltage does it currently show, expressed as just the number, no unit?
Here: 380
